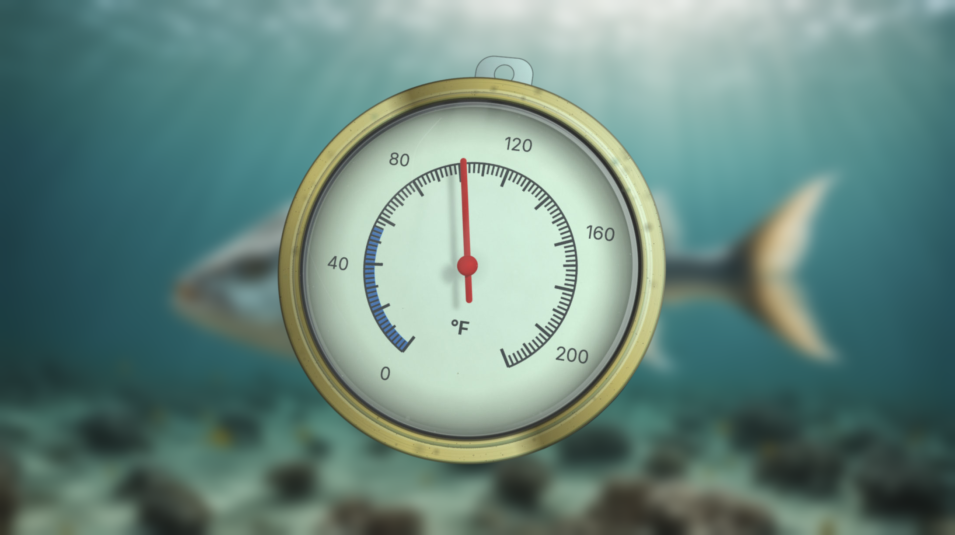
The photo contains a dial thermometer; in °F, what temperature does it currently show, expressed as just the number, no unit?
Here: 102
